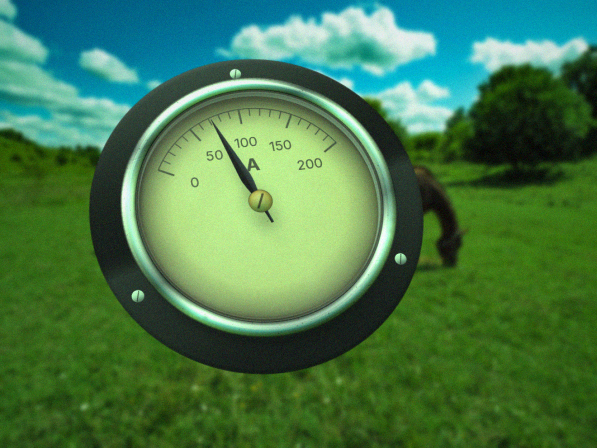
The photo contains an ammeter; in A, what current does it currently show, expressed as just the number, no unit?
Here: 70
